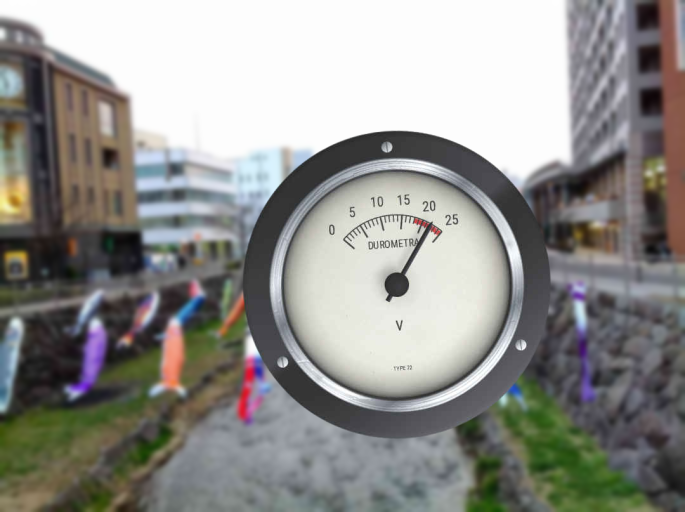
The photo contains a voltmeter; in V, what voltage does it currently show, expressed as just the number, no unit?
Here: 22
